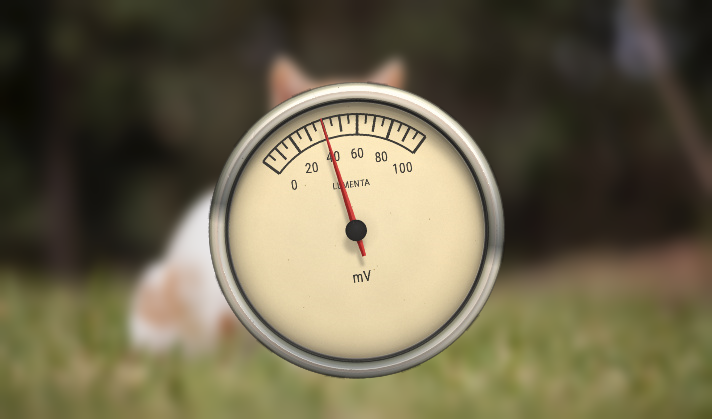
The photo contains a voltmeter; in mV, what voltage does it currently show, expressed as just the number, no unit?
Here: 40
